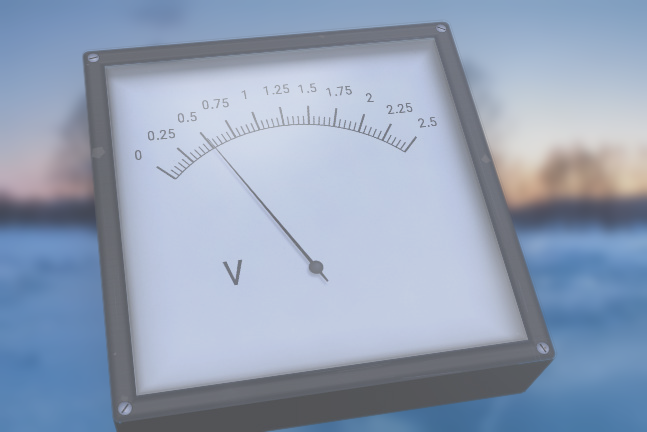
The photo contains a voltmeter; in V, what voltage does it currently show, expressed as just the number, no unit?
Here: 0.5
